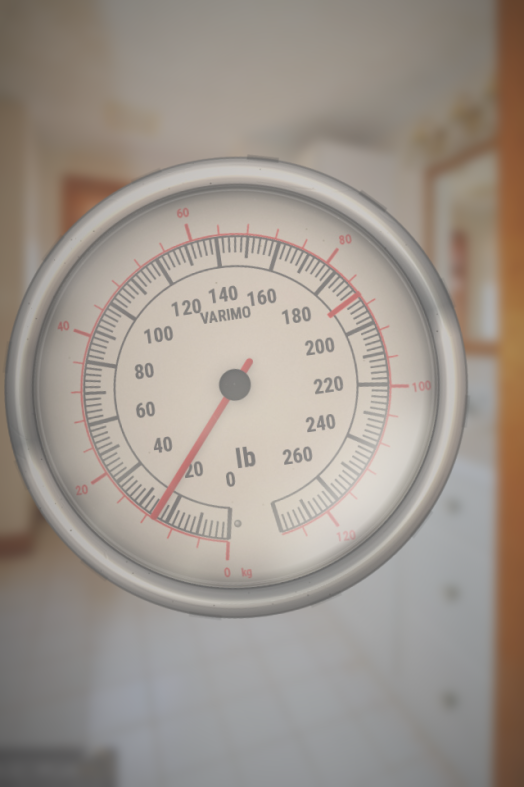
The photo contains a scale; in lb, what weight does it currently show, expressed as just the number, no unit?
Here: 24
